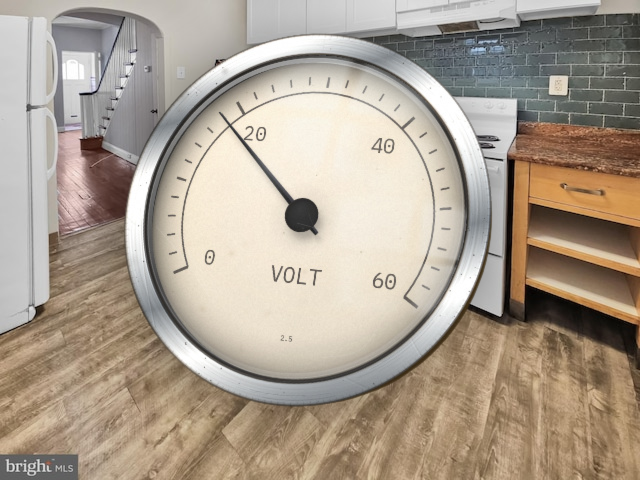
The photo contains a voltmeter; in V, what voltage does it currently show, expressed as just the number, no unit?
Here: 18
